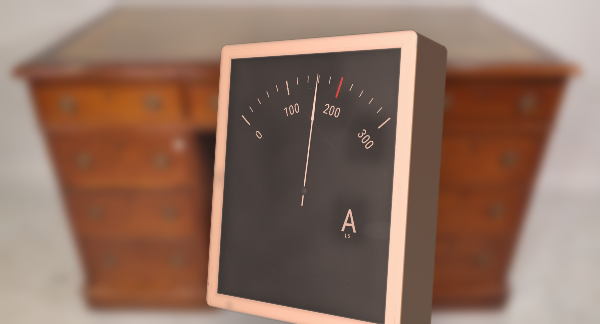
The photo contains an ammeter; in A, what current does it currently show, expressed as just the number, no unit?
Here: 160
